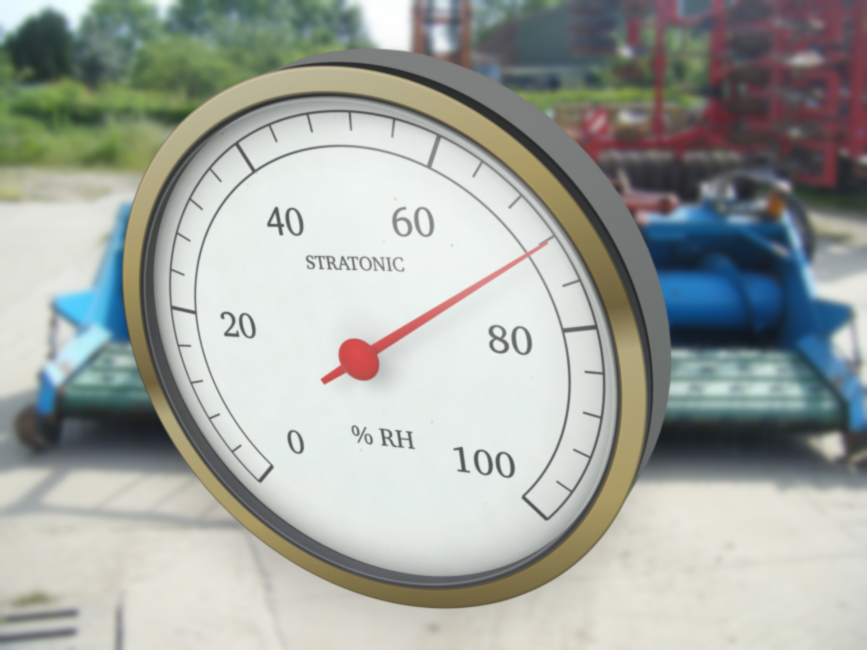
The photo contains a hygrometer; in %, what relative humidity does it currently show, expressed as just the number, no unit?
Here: 72
